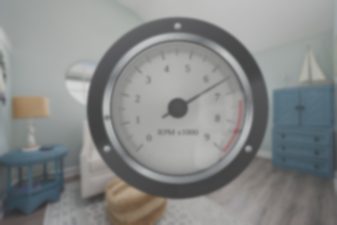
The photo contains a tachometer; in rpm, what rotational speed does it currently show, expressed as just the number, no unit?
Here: 6500
